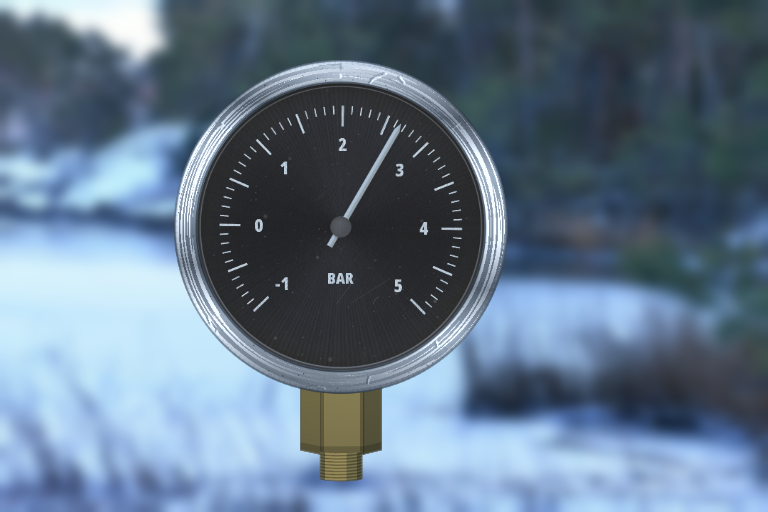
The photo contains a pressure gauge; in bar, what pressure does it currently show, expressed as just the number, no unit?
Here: 2.65
